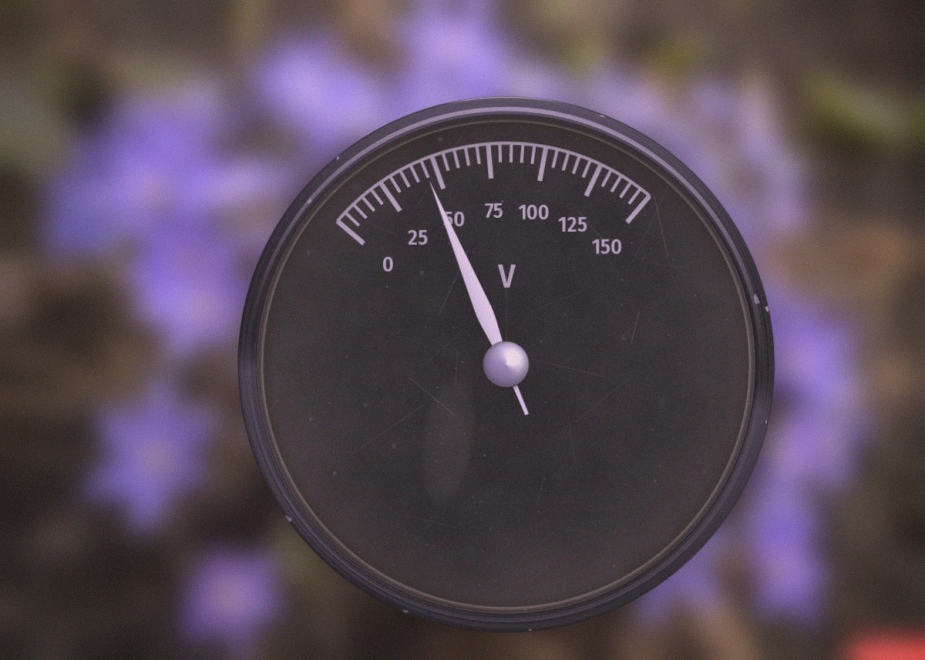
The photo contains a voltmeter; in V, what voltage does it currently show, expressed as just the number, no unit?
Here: 45
